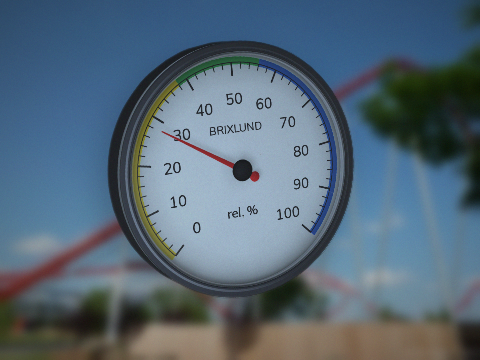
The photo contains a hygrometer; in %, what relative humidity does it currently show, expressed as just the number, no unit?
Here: 28
